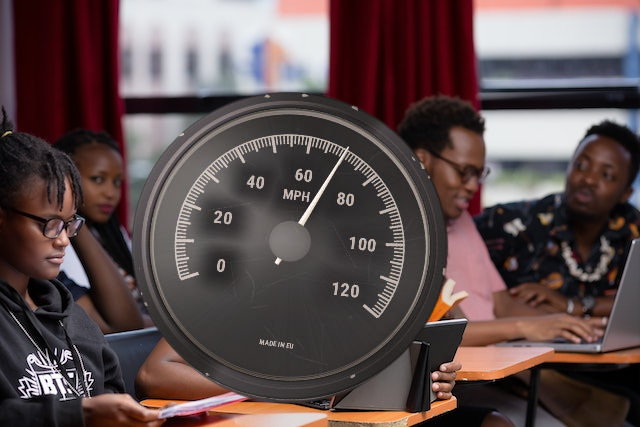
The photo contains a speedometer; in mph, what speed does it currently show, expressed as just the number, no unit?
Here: 70
